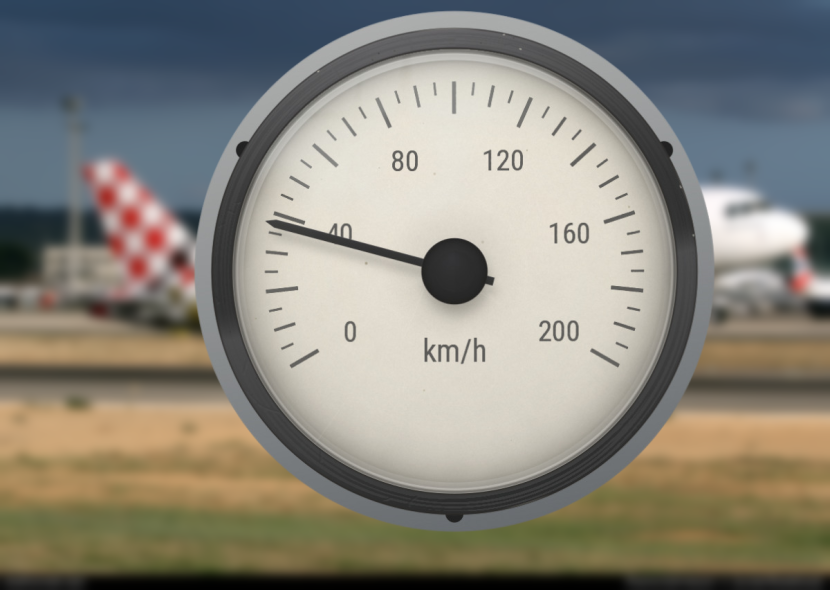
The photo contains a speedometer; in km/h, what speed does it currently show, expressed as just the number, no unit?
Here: 37.5
